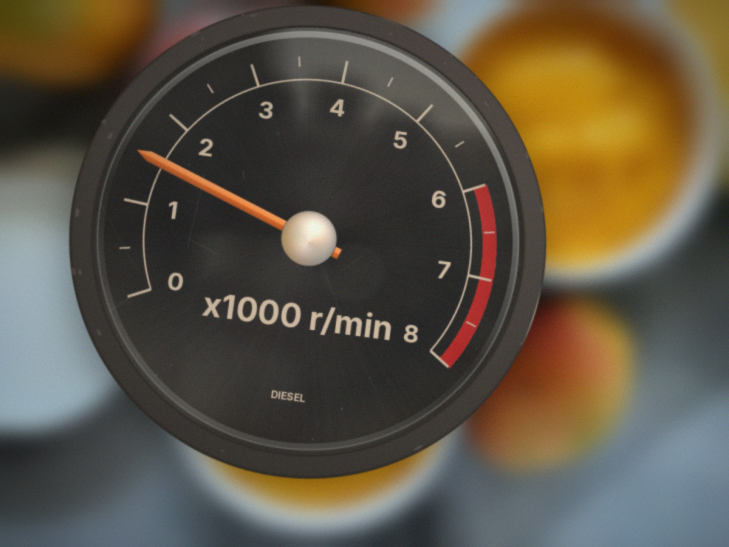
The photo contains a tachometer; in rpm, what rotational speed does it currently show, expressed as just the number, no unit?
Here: 1500
